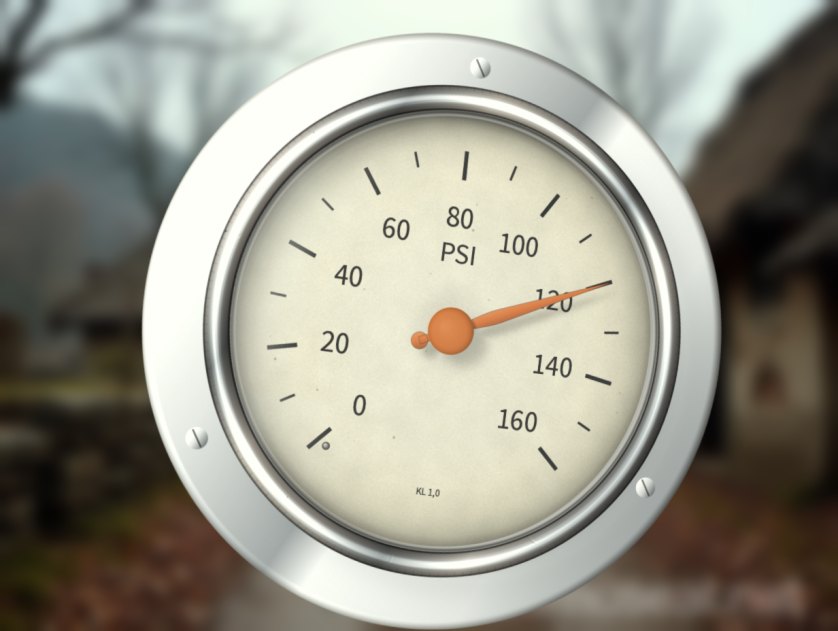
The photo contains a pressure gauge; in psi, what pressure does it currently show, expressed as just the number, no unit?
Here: 120
